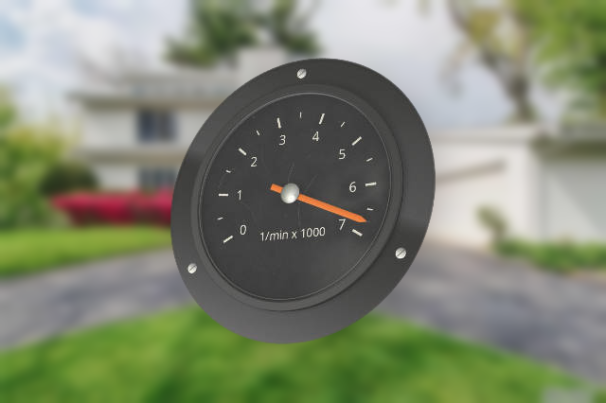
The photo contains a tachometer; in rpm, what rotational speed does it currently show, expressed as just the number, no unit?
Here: 6750
